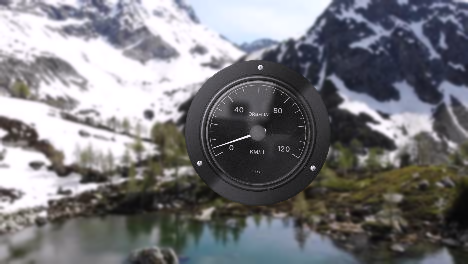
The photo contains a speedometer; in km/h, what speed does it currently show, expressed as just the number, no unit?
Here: 5
